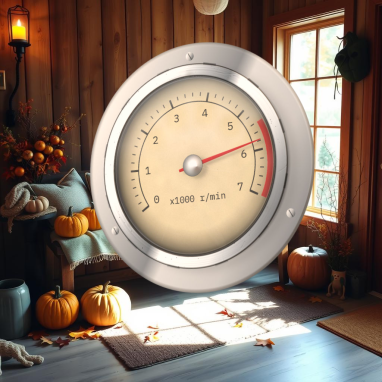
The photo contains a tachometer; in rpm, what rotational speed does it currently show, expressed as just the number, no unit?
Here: 5800
